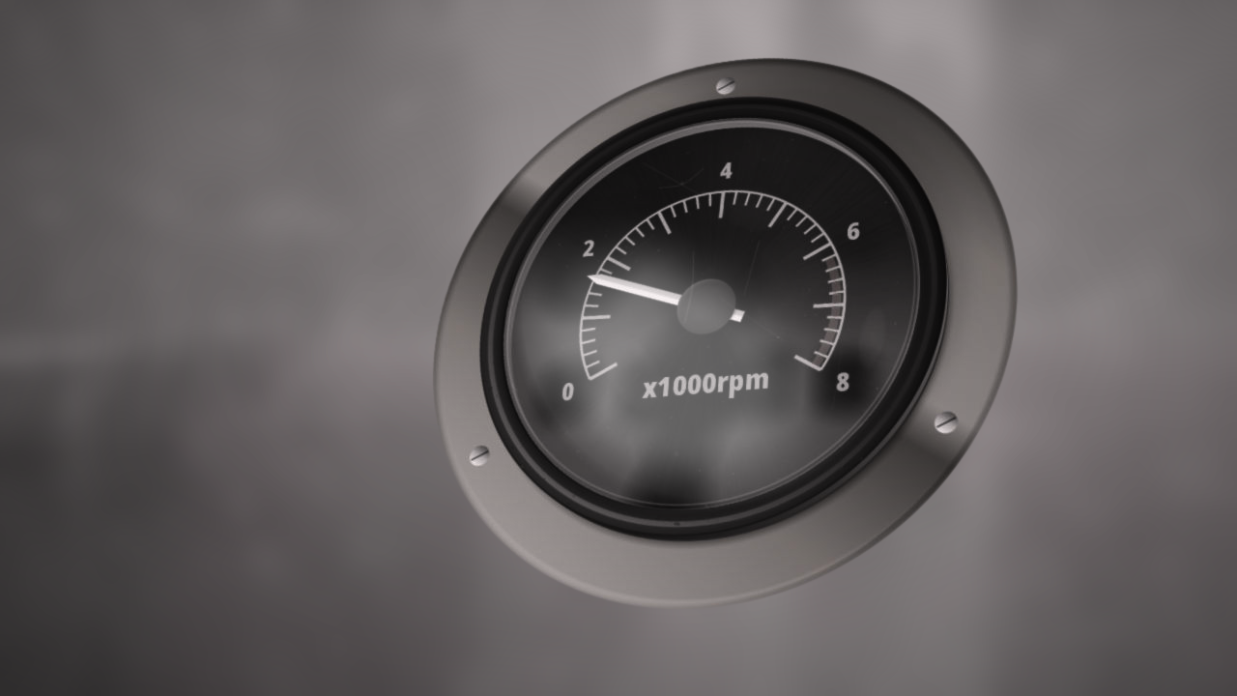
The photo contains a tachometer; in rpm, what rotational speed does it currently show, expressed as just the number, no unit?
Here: 1600
